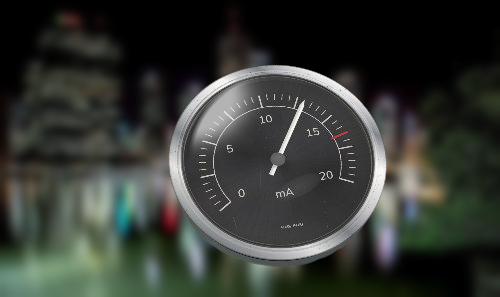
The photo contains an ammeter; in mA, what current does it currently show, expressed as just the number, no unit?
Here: 13
